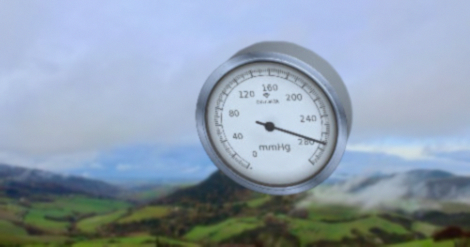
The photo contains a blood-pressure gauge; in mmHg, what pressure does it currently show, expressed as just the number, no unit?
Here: 270
